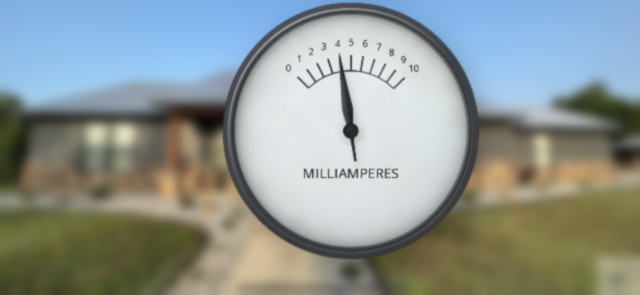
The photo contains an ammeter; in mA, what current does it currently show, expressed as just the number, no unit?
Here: 4
